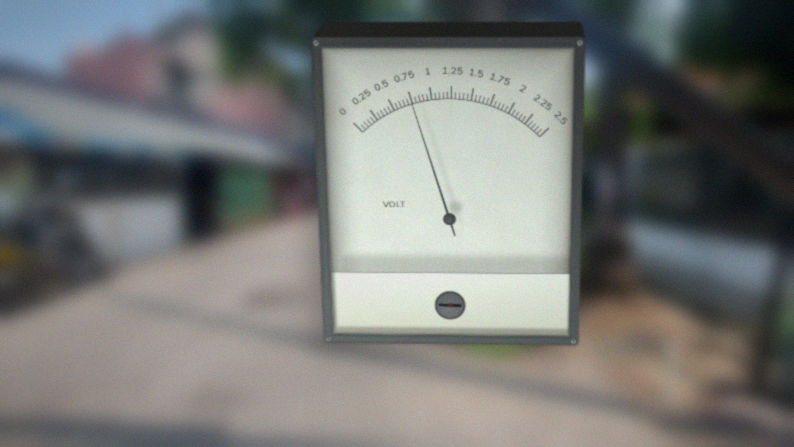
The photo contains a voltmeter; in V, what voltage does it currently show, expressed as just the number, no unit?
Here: 0.75
